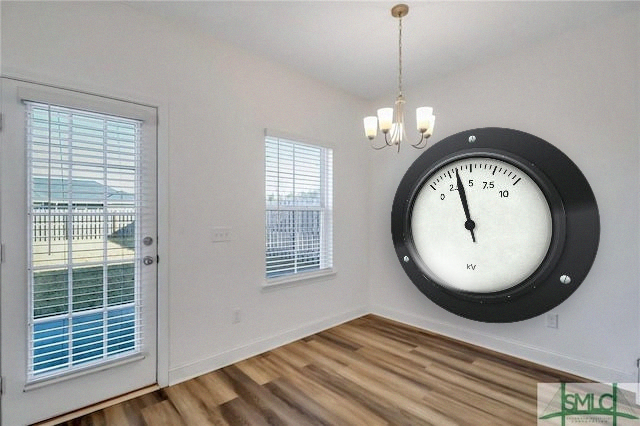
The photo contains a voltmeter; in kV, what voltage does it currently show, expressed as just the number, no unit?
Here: 3.5
